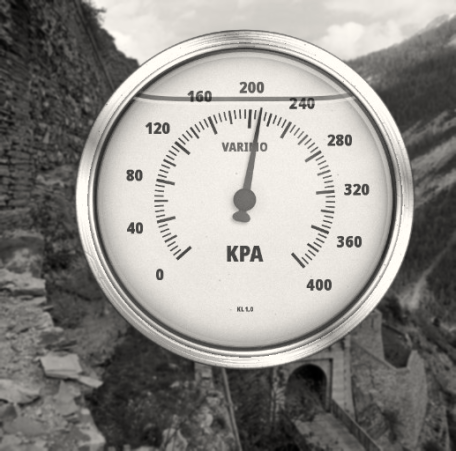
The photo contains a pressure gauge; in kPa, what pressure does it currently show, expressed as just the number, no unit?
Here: 210
